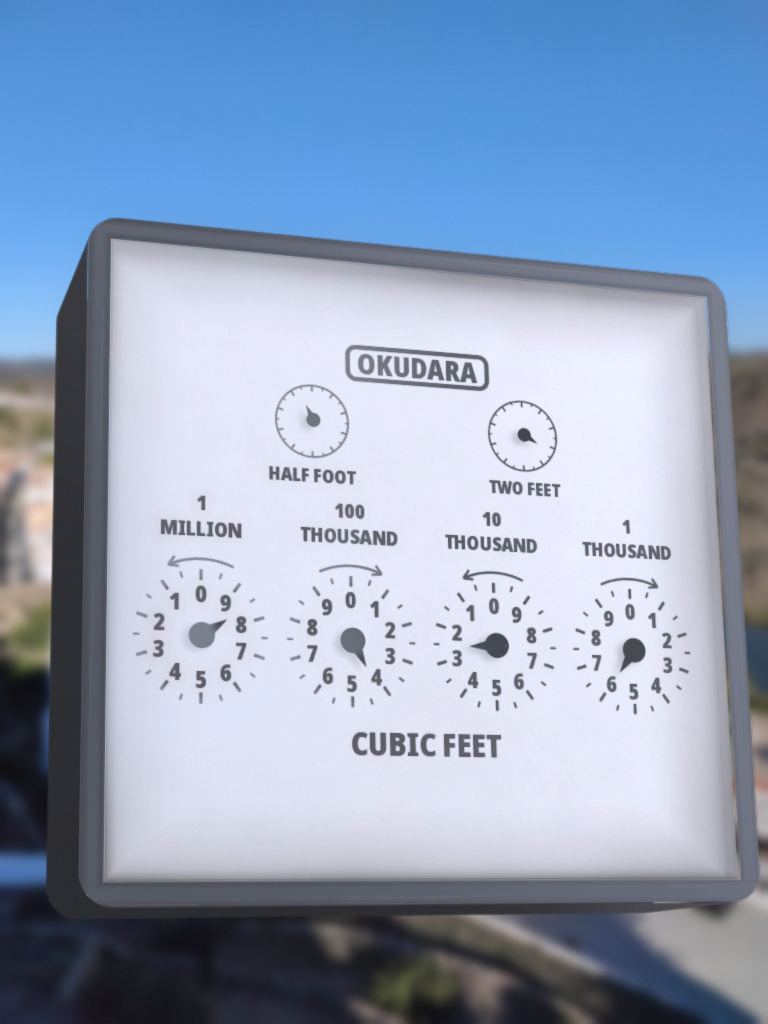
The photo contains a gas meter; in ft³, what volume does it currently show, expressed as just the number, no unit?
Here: 842600
